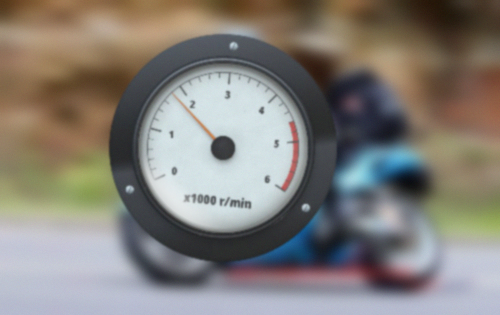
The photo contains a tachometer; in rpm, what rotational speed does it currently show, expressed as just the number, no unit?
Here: 1800
